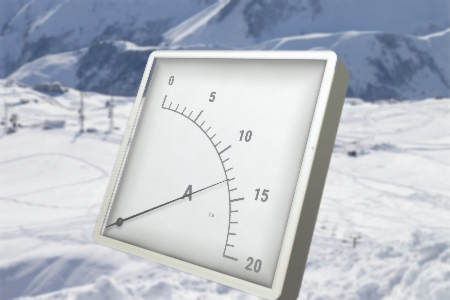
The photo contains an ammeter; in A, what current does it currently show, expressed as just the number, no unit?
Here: 13
